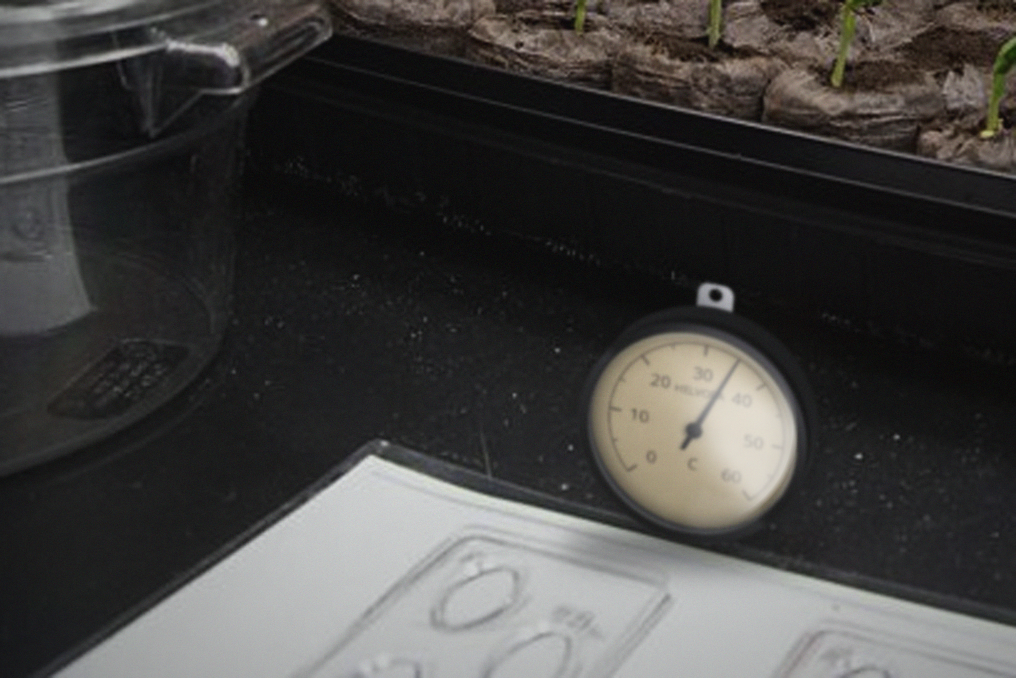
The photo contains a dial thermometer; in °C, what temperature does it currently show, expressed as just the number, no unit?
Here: 35
